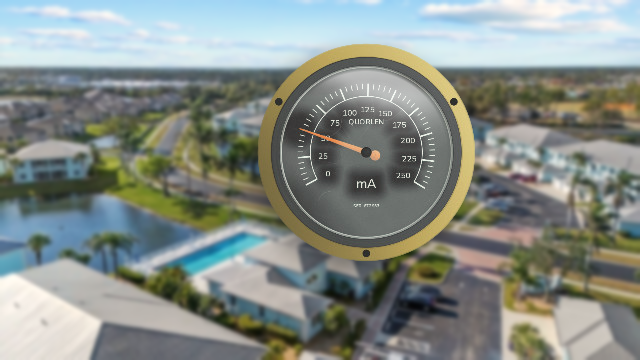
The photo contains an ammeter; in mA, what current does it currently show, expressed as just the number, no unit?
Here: 50
